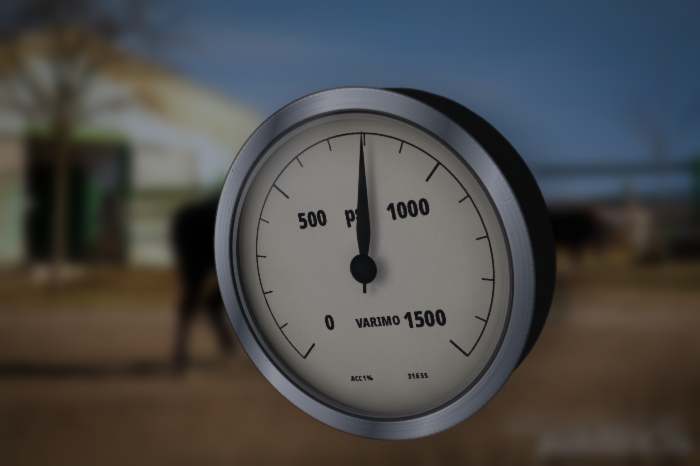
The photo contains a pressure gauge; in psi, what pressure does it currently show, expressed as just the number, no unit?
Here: 800
